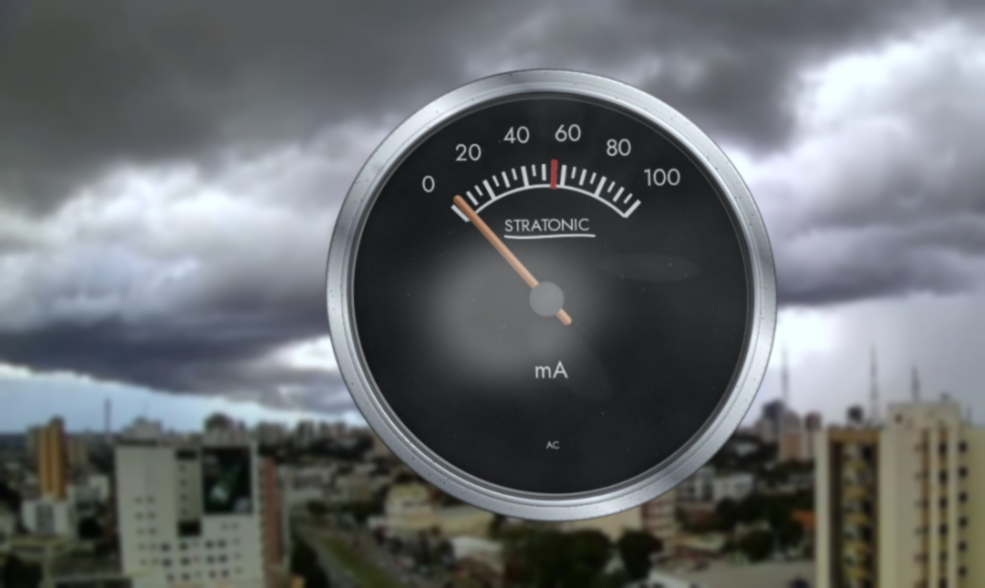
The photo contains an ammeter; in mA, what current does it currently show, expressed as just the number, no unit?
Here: 5
